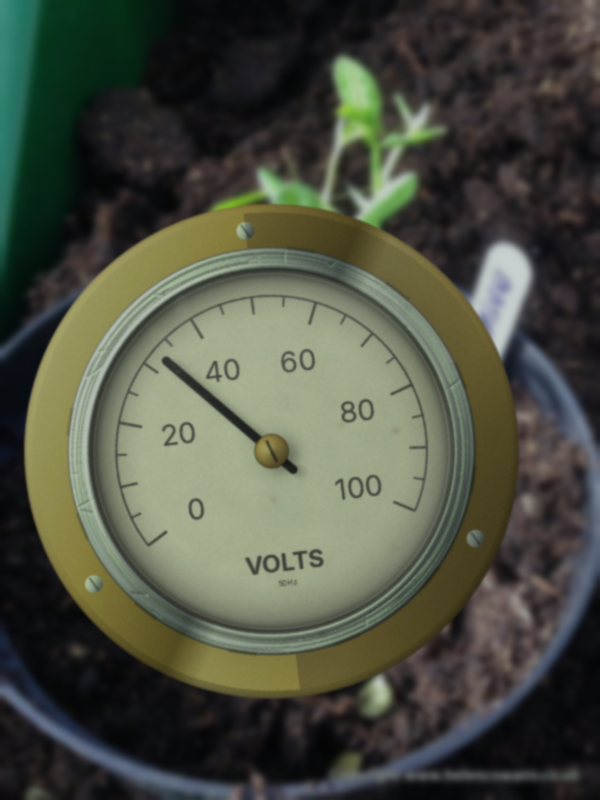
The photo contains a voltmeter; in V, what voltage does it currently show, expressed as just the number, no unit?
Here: 32.5
